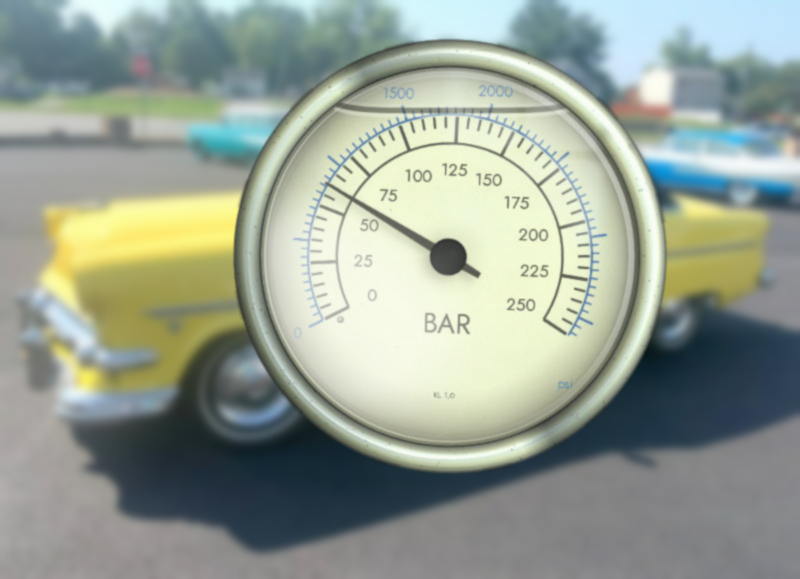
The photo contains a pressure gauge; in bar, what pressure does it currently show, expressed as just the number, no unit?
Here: 60
